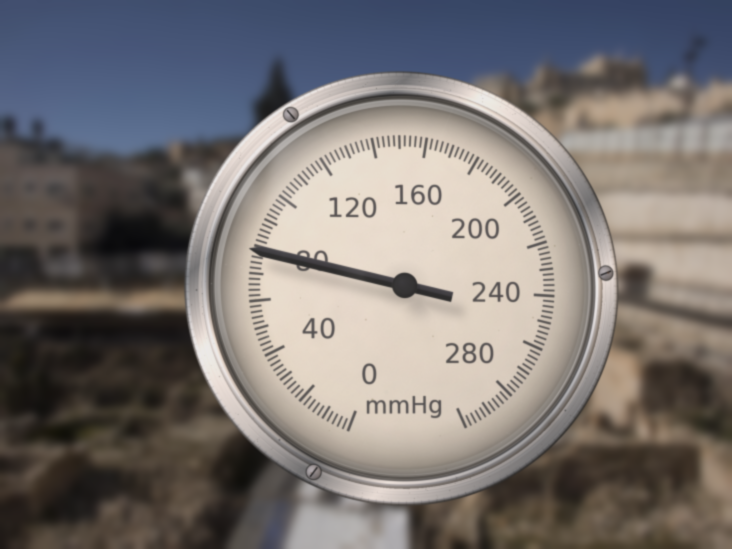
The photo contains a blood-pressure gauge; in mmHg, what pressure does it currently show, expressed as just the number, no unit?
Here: 78
